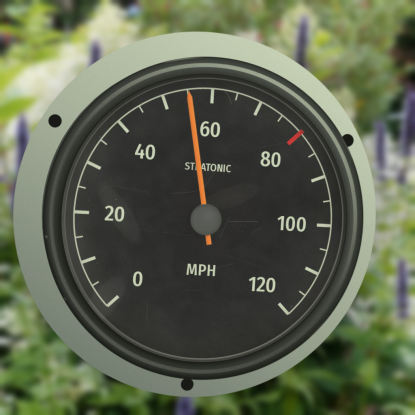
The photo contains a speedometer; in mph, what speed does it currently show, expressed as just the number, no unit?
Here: 55
